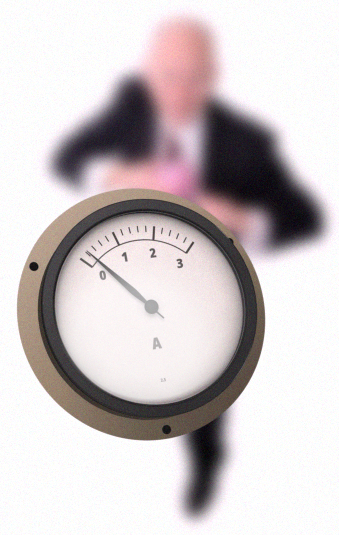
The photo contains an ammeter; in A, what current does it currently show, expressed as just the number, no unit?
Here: 0.2
